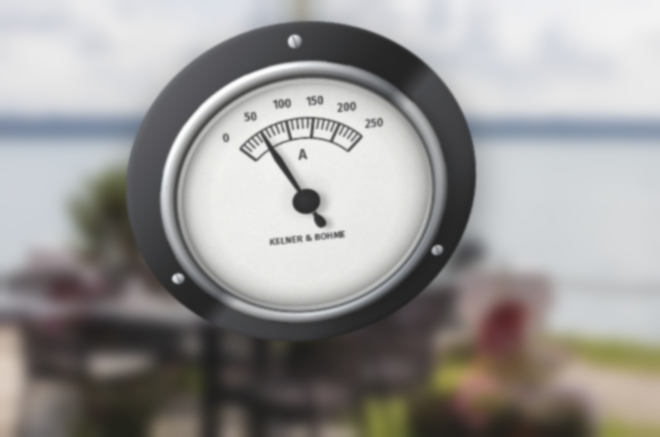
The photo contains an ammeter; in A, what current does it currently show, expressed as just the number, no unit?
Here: 50
